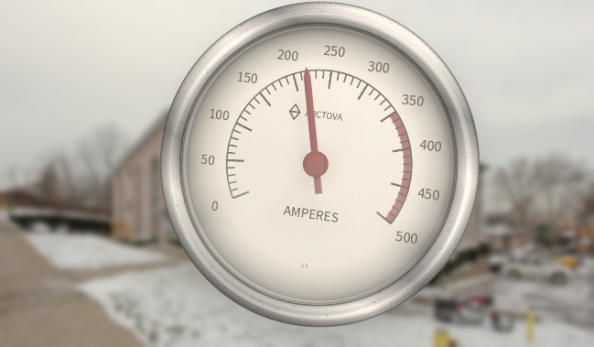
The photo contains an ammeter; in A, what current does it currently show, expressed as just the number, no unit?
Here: 220
